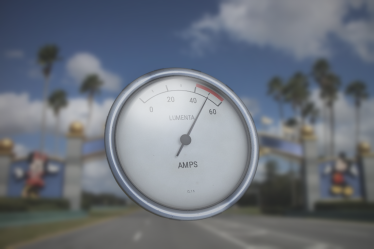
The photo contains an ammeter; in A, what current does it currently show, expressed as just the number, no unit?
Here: 50
